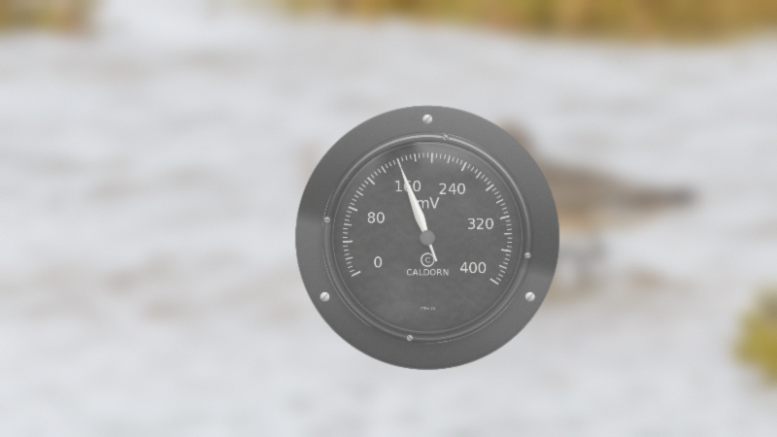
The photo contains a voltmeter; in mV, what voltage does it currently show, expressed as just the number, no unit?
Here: 160
